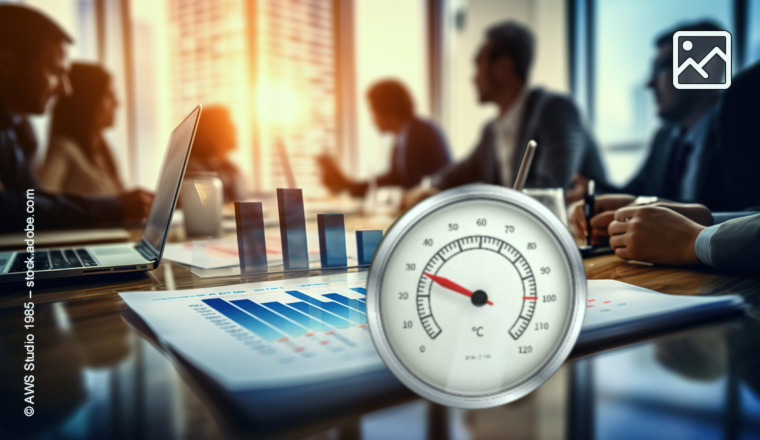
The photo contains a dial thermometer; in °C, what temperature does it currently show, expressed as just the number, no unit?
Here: 30
